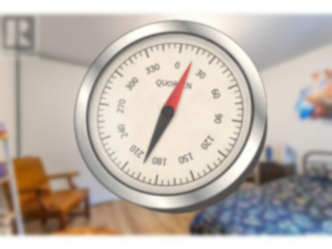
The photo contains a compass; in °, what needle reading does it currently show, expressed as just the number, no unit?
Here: 15
